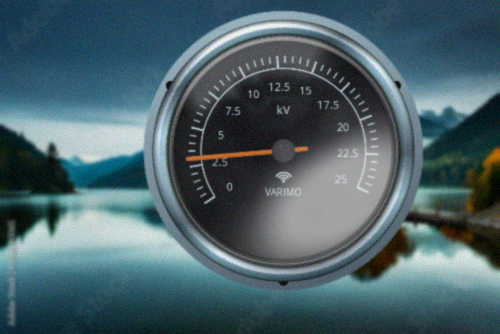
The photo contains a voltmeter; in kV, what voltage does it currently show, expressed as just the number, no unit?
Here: 3
